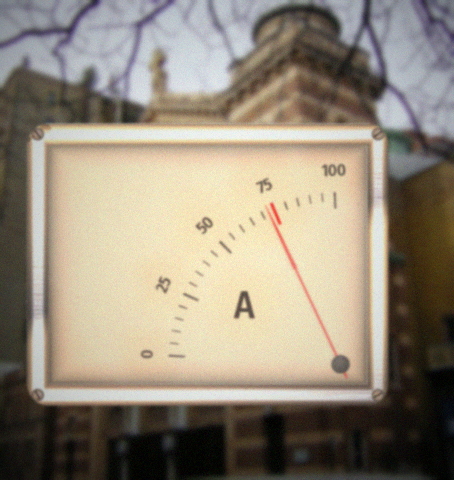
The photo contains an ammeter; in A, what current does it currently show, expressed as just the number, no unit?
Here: 72.5
